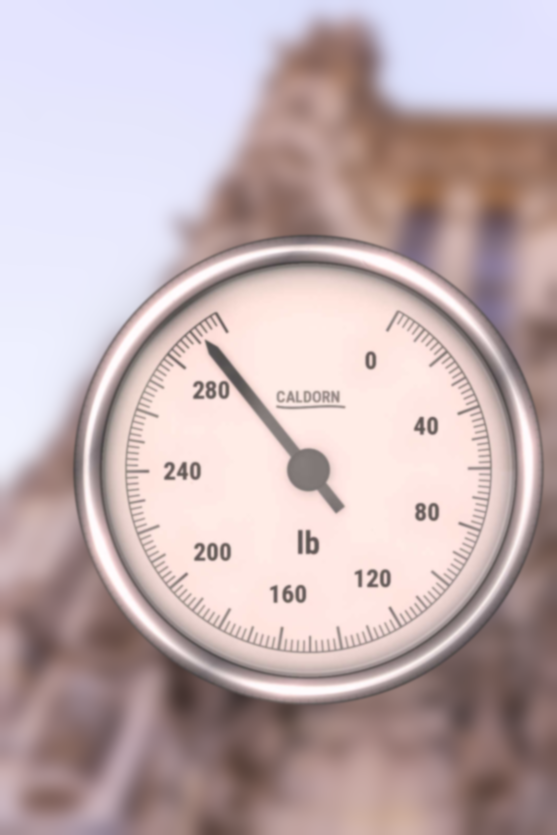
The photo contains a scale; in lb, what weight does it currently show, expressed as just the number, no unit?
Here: 292
